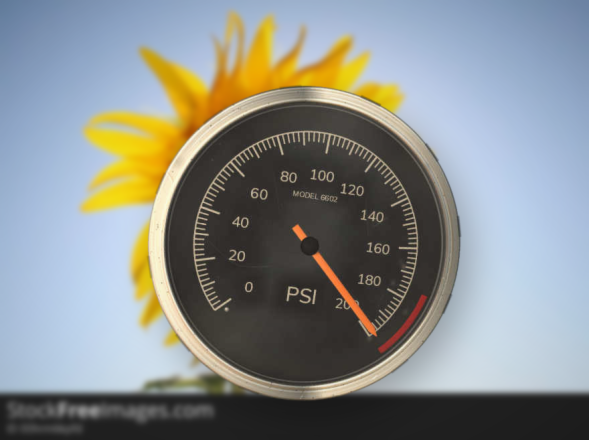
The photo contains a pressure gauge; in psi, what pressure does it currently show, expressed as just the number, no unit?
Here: 198
